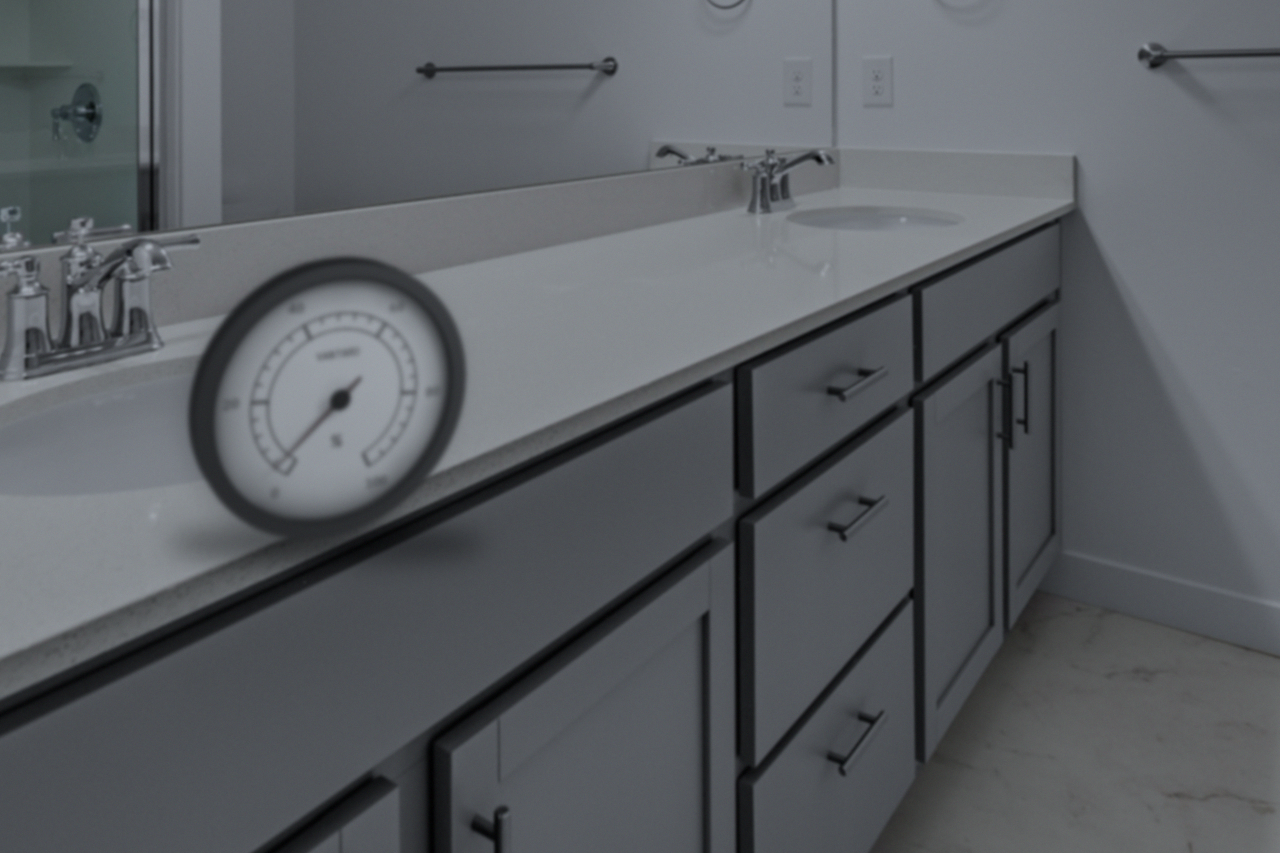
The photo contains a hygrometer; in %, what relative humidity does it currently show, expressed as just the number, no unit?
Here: 4
